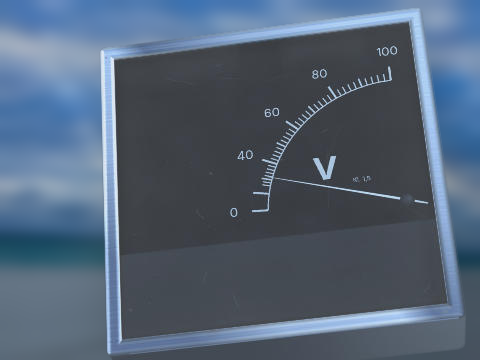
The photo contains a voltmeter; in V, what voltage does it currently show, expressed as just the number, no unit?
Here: 30
